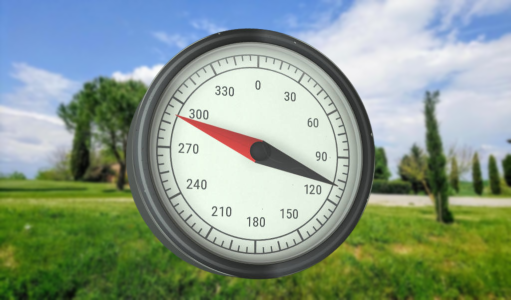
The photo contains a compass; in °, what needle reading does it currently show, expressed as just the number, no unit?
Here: 290
